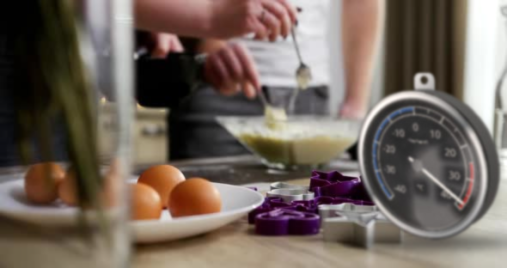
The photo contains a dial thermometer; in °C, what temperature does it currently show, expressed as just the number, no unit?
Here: 37.5
